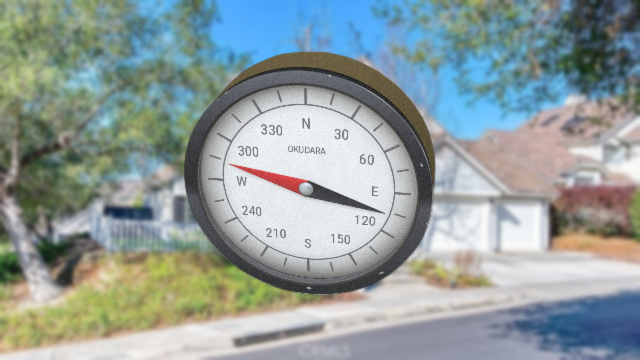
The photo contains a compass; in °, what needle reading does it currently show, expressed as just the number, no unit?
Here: 285
